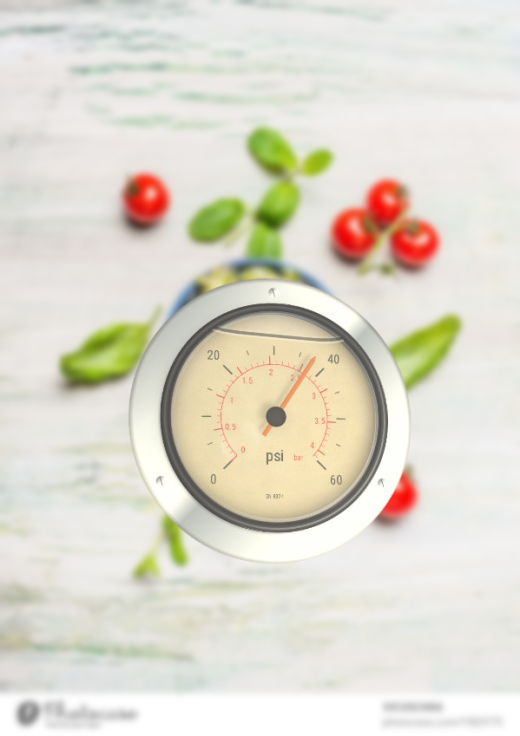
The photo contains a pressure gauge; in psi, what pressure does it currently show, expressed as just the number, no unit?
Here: 37.5
